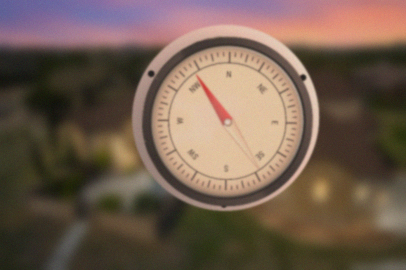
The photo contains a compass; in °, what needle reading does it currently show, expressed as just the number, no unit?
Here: 325
